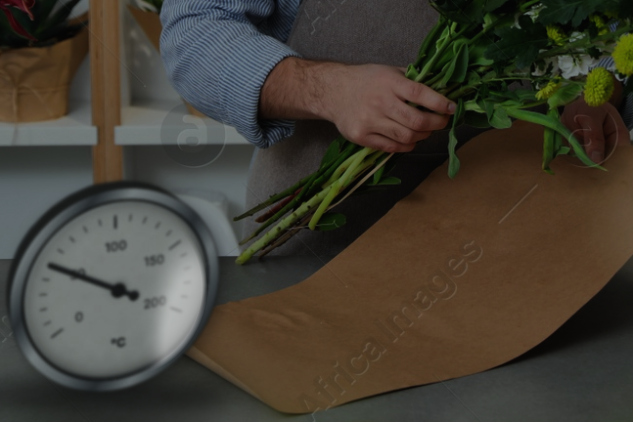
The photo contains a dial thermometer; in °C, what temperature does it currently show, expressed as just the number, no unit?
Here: 50
